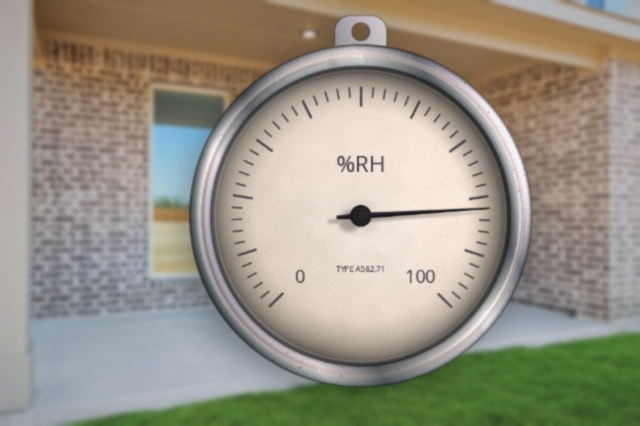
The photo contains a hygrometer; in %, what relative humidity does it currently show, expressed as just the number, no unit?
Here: 82
